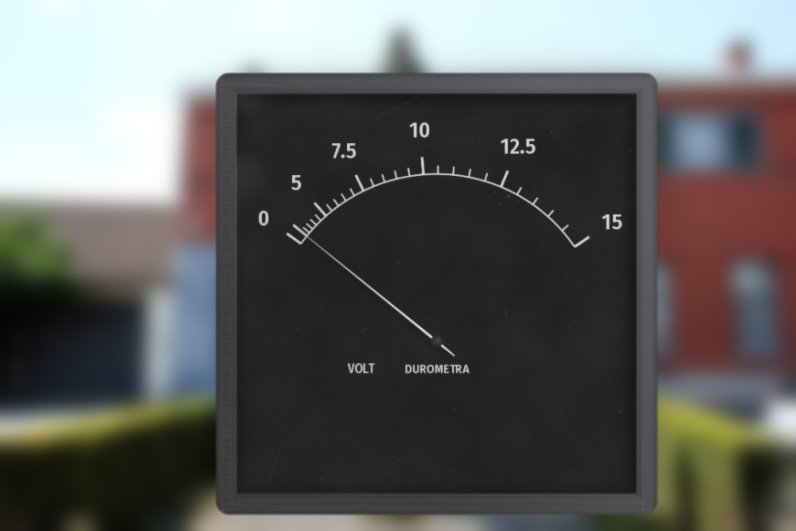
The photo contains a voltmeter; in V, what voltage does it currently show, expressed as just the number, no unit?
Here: 2.5
